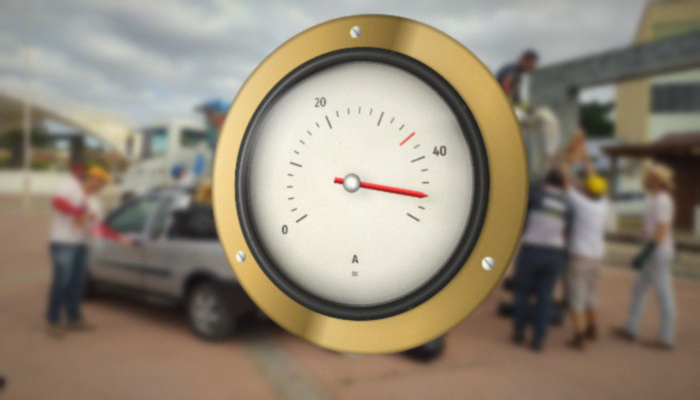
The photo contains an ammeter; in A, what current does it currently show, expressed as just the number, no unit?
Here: 46
